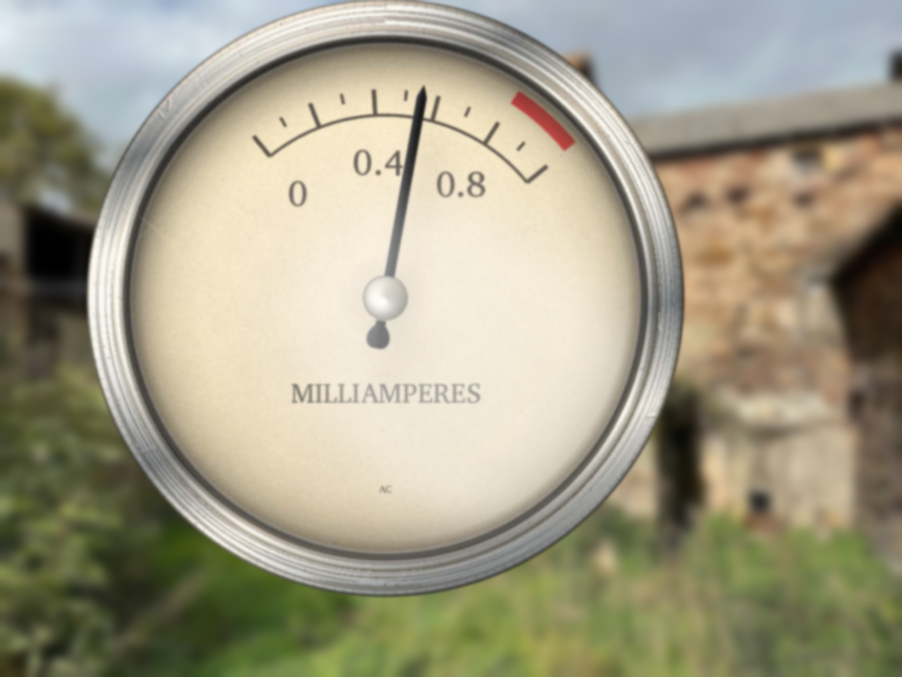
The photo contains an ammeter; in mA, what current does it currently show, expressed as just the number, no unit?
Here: 0.55
